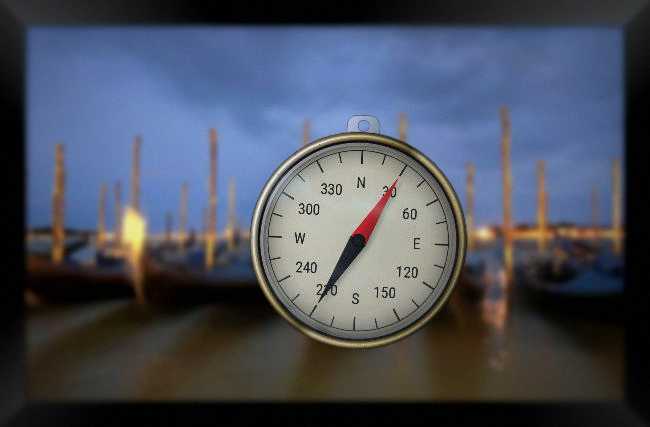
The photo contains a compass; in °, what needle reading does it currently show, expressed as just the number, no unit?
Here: 30
